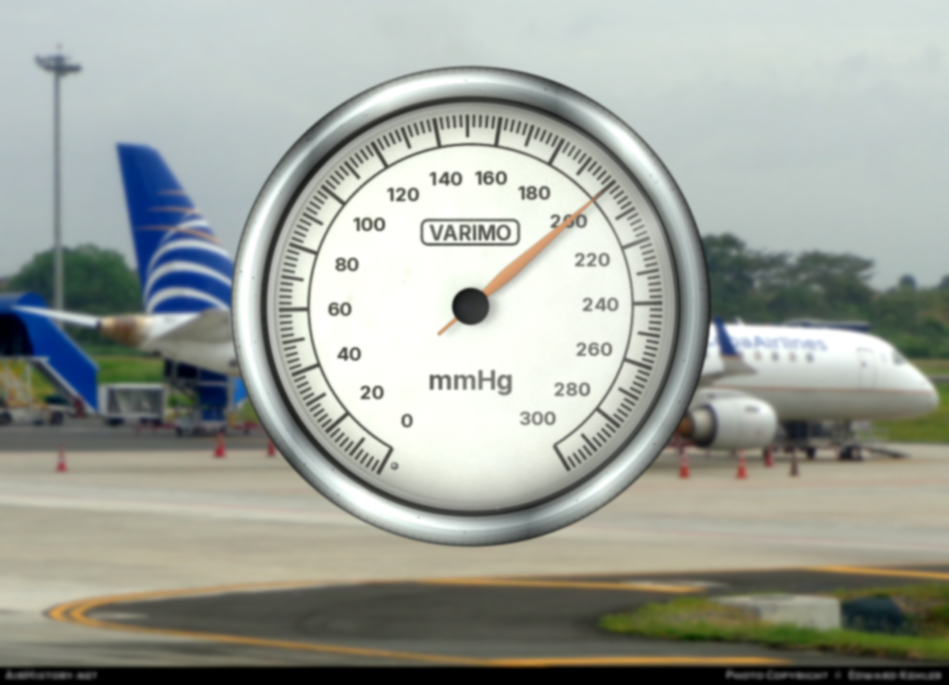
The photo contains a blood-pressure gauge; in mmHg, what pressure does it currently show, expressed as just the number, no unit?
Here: 200
